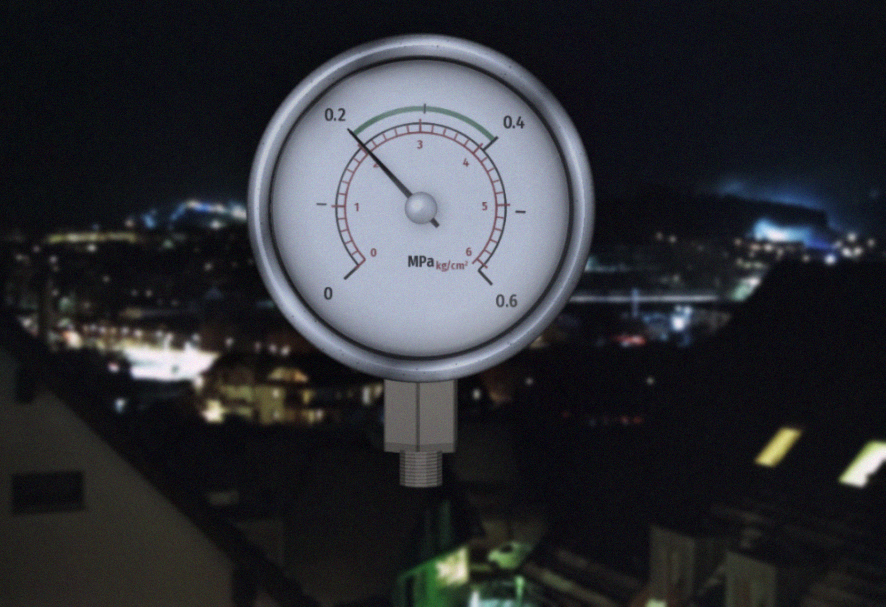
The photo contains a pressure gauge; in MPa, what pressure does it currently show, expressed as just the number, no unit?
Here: 0.2
